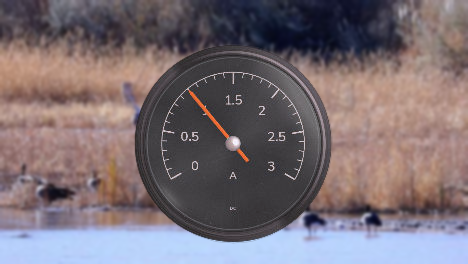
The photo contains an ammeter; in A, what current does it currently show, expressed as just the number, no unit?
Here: 1
